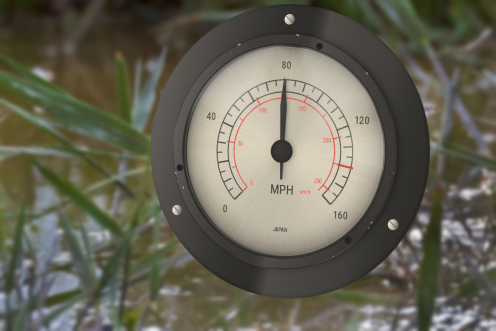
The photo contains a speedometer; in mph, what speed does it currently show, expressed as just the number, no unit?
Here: 80
